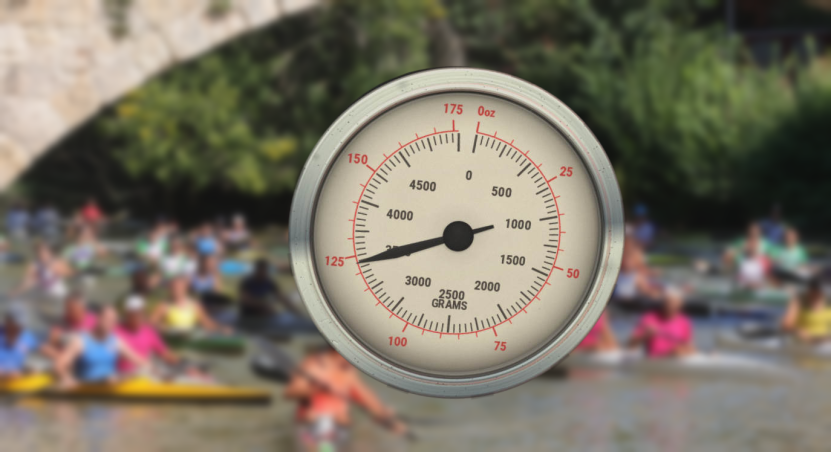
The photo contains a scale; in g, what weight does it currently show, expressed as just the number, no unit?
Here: 3500
